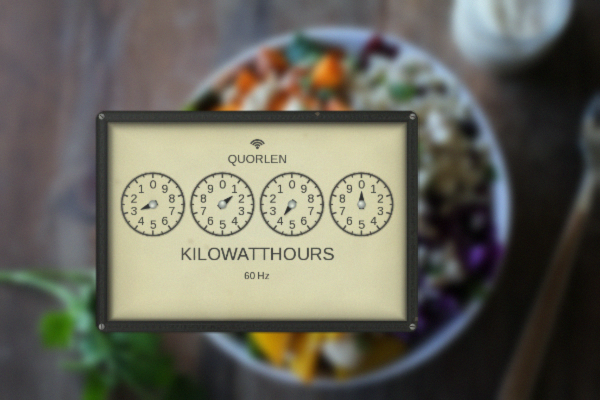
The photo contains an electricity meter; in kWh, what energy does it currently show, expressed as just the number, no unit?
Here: 3140
